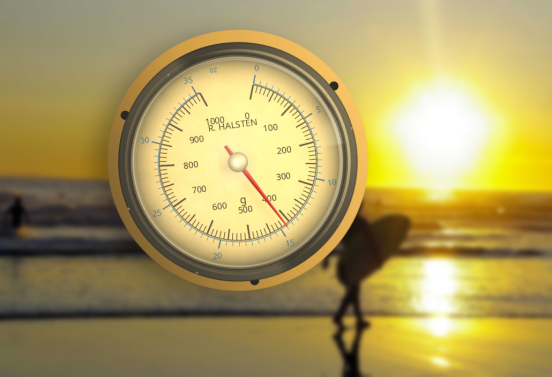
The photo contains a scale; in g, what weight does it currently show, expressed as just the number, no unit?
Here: 410
